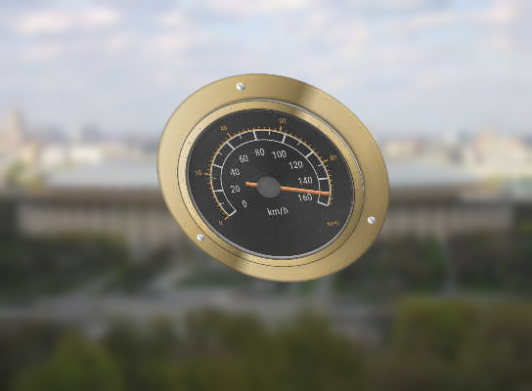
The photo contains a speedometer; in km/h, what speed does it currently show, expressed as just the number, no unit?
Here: 150
